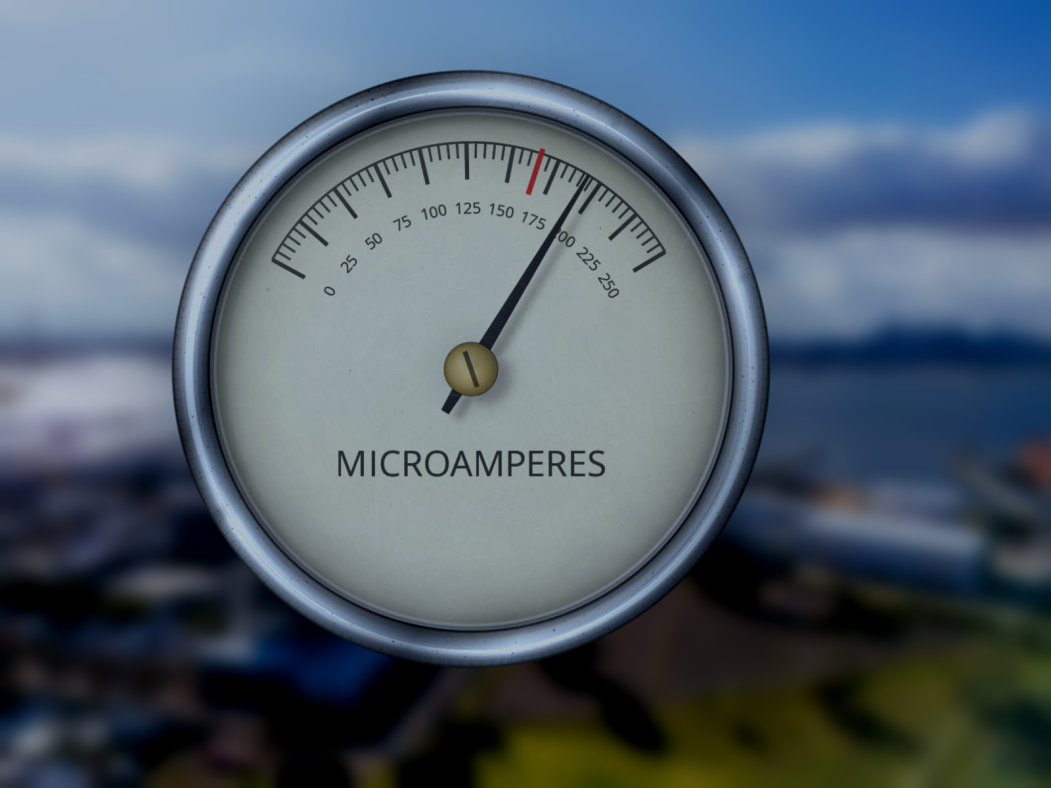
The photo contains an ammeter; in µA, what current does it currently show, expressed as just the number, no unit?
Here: 192.5
